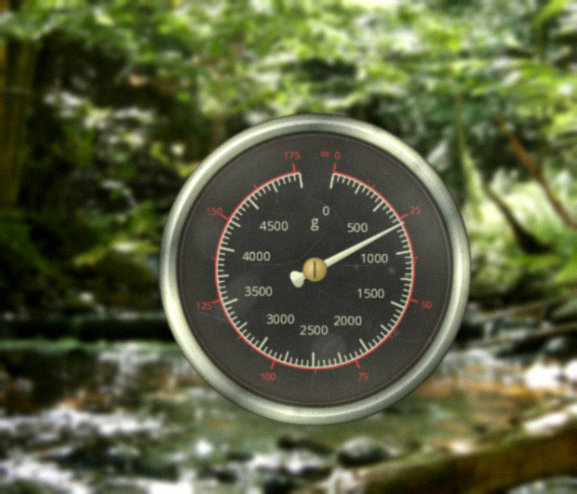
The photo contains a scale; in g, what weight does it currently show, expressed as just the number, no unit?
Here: 750
